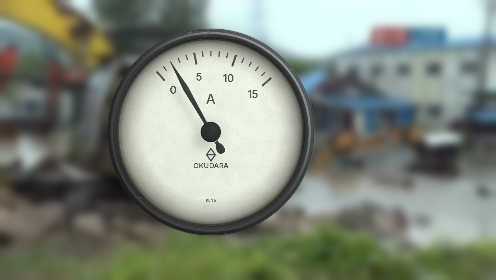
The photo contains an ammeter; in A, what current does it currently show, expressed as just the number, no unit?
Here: 2
